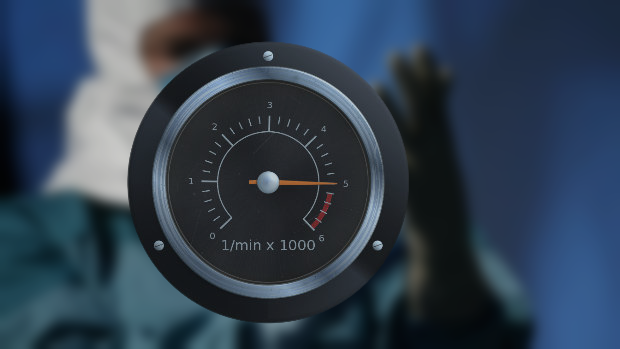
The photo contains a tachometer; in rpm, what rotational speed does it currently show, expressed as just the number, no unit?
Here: 5000
